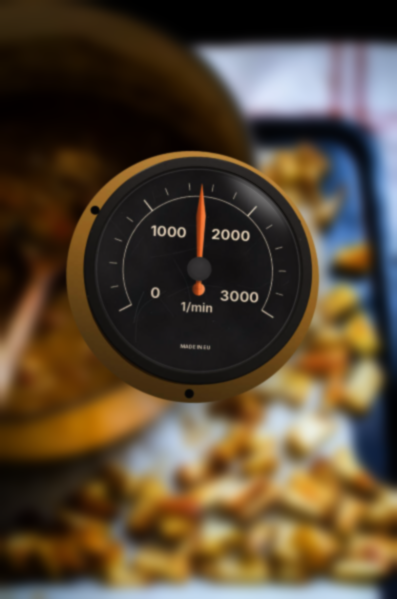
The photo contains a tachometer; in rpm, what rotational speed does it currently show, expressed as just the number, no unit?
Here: 1500
